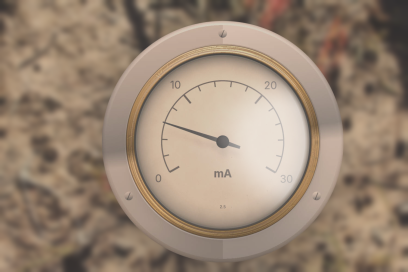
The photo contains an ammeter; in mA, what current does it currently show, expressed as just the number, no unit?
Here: 6
